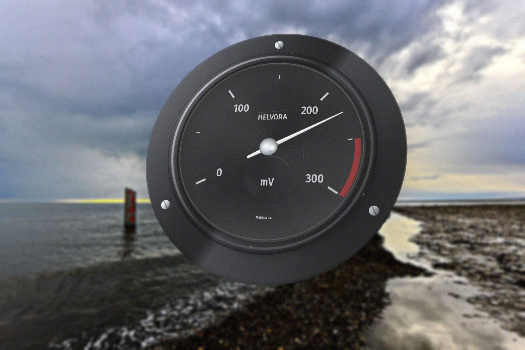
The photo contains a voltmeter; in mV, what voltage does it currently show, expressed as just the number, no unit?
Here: 225
